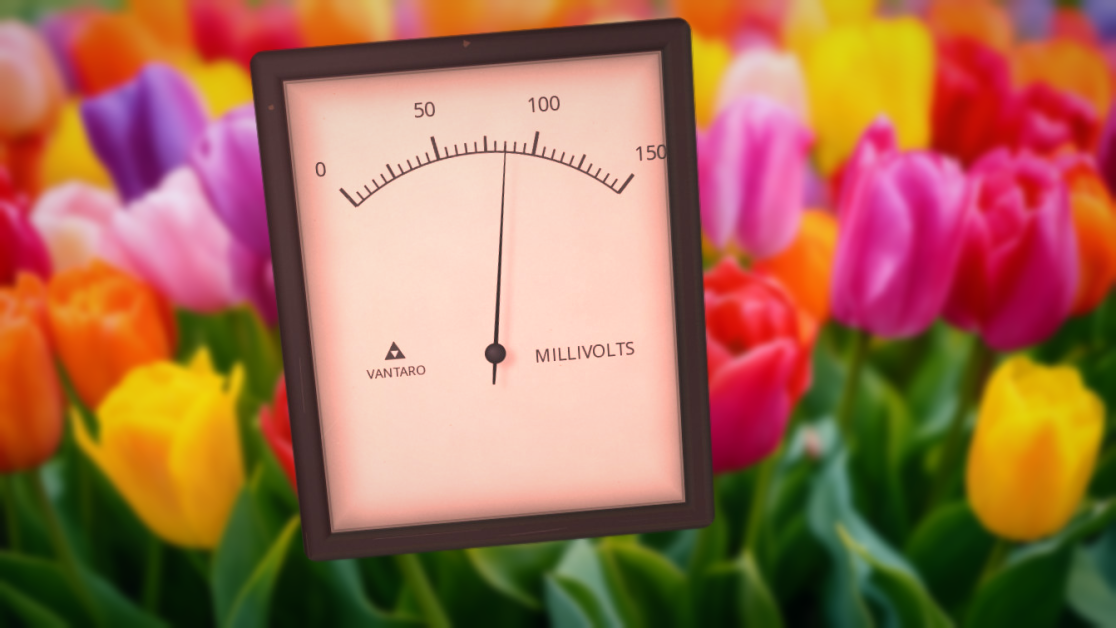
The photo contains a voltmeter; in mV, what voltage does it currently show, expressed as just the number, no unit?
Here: 85
